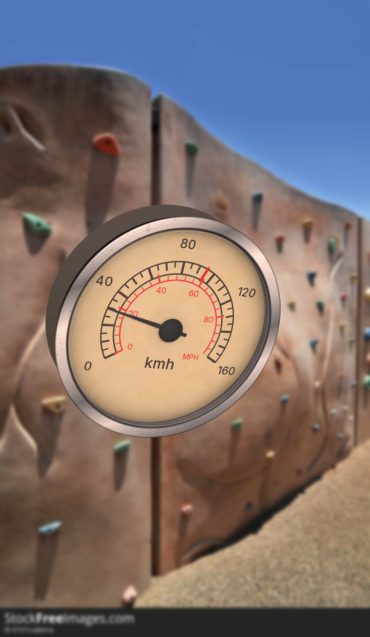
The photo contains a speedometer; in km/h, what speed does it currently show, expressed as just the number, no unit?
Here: 30
